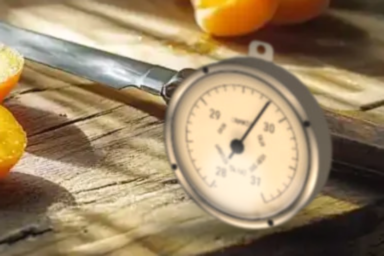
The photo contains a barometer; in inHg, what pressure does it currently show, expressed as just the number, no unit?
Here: 29.8
